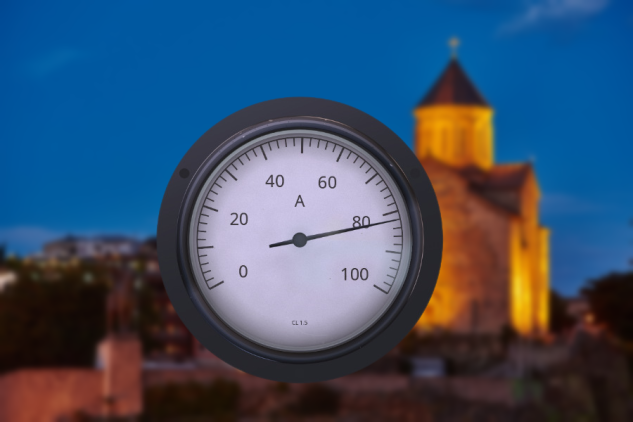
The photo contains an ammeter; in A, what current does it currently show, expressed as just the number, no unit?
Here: 82
